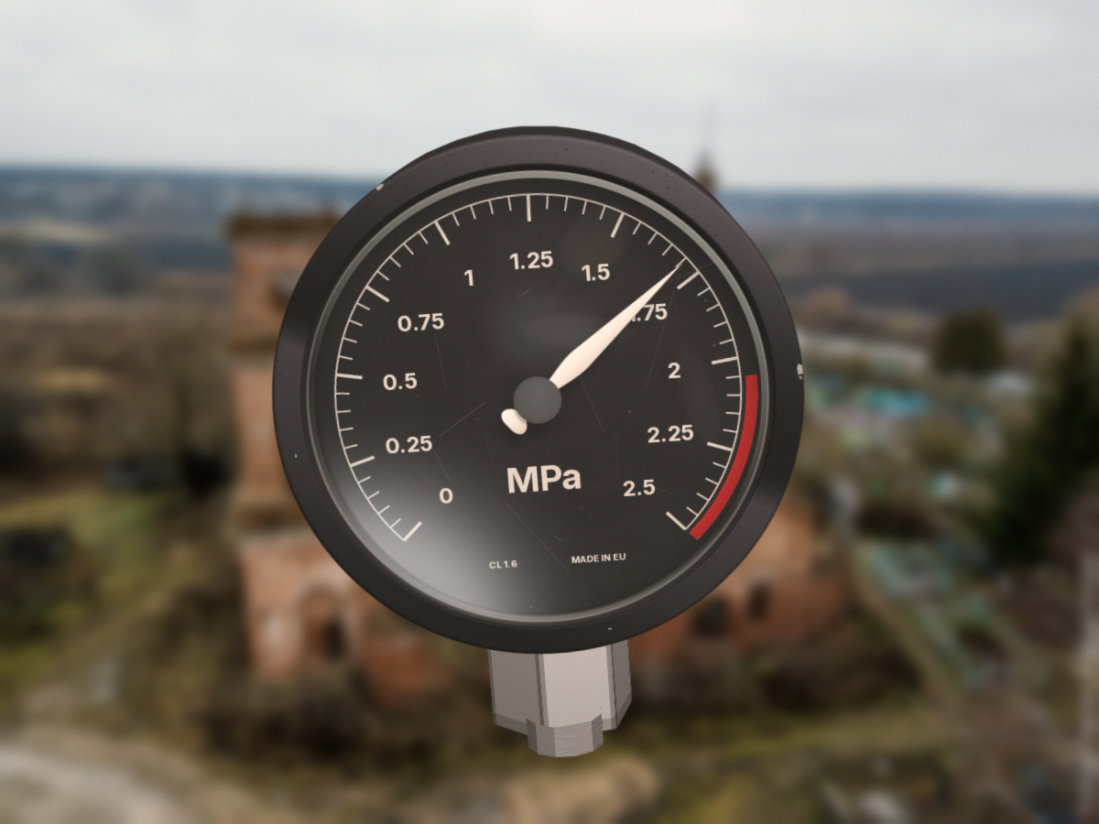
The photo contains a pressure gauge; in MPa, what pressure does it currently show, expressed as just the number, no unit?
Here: 1.7
